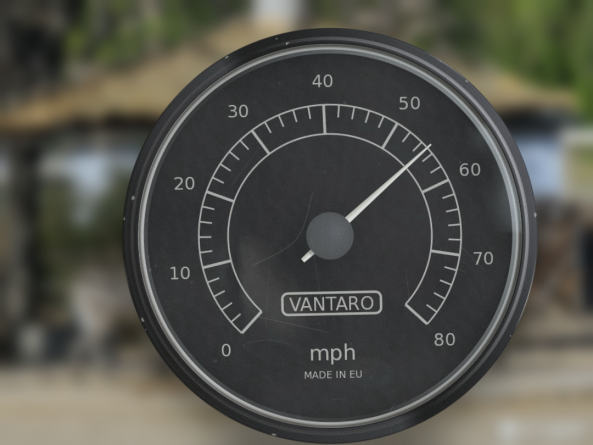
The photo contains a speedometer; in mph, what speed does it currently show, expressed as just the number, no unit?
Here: 55
